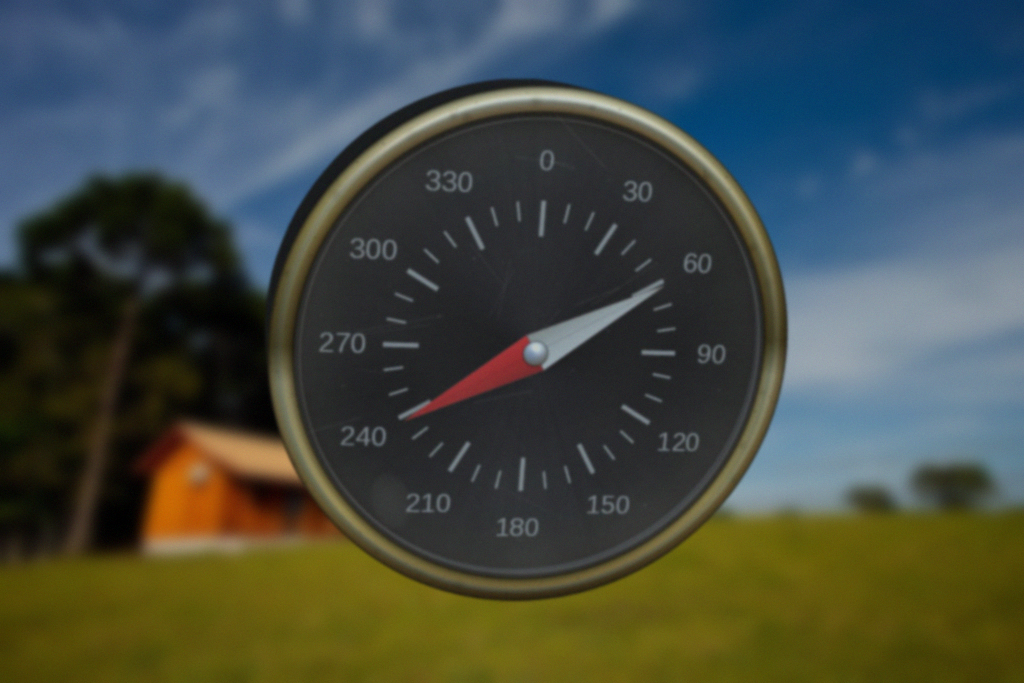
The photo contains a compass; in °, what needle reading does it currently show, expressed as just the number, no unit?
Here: 240
